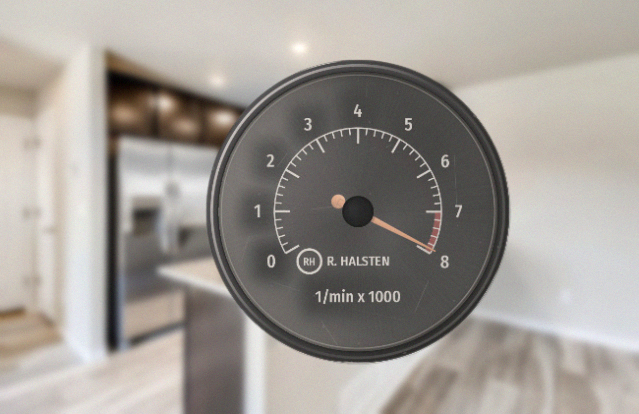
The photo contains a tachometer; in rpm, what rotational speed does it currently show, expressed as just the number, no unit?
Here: 7900
